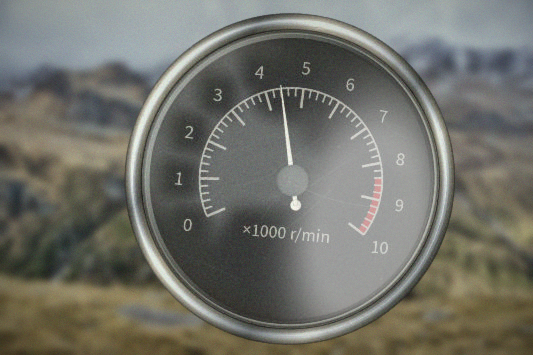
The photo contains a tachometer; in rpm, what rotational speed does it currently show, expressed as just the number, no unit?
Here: 4400
